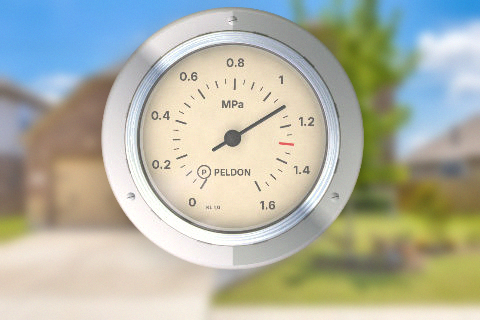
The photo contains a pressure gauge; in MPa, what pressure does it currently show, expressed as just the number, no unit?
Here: 1.1
